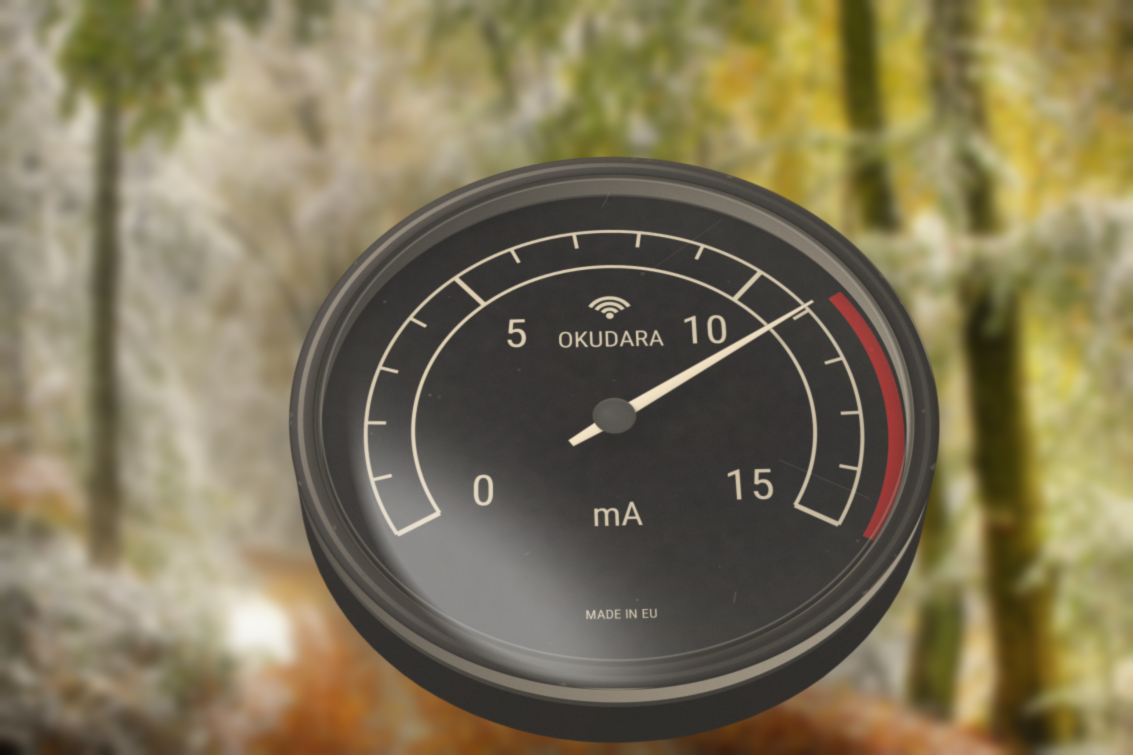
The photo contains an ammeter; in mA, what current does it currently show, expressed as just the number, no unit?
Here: 11
